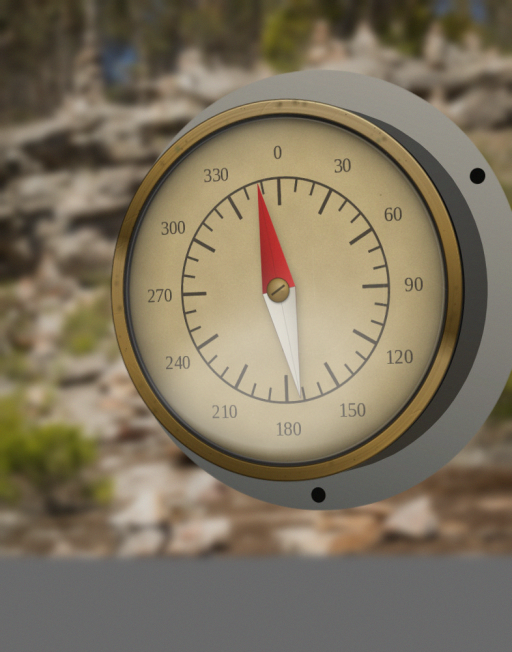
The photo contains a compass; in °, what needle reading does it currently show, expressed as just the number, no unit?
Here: 350
